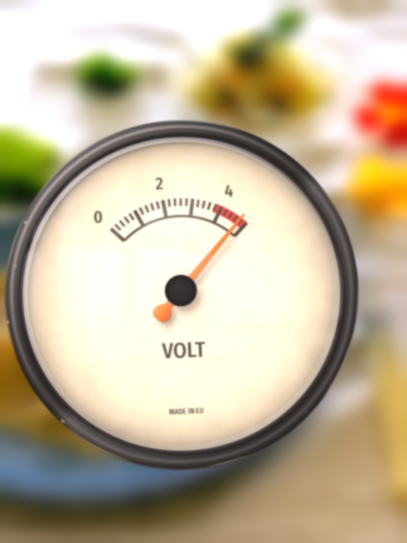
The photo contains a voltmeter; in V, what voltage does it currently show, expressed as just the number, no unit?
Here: 4.8
